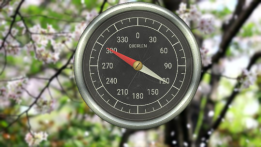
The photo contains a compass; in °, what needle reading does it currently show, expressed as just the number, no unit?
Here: 300
